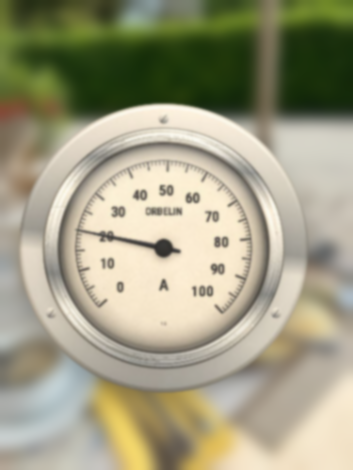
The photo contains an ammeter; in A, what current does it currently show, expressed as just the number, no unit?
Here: 20
